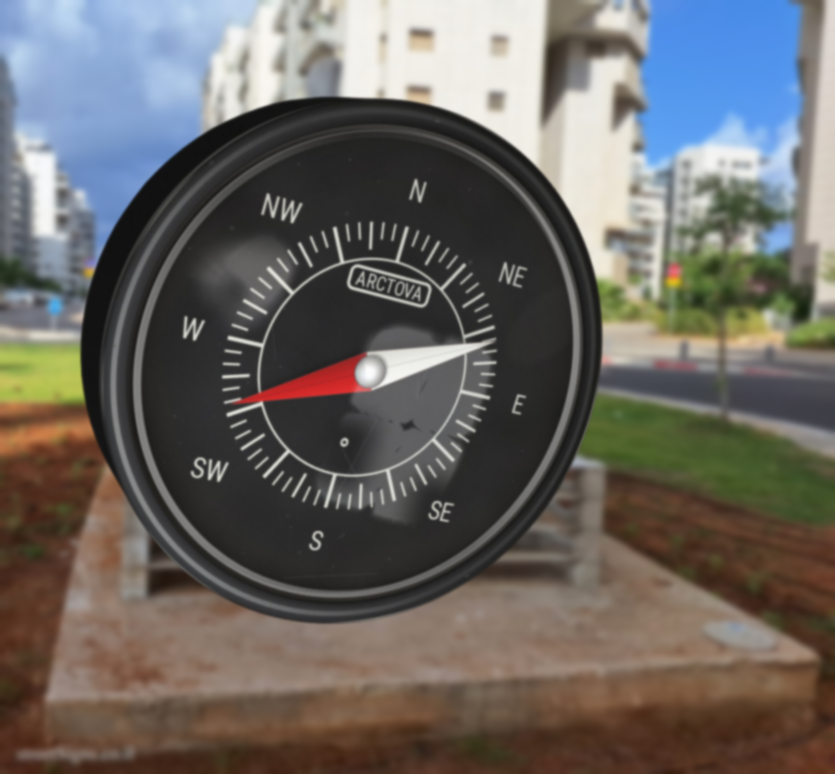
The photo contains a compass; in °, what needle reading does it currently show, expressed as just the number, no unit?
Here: 245
